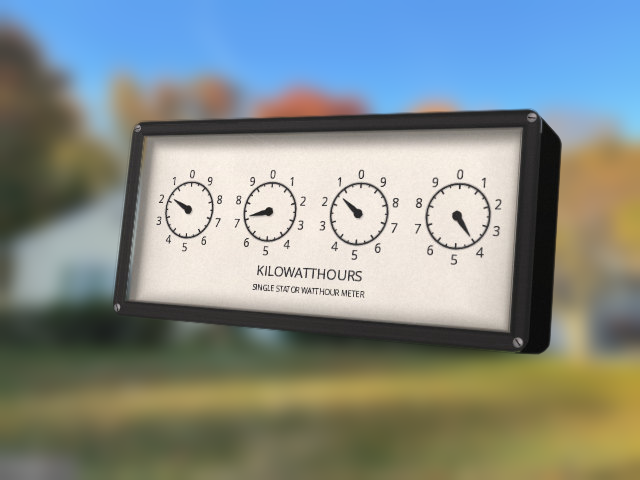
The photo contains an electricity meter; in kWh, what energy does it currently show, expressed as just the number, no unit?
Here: 1714
